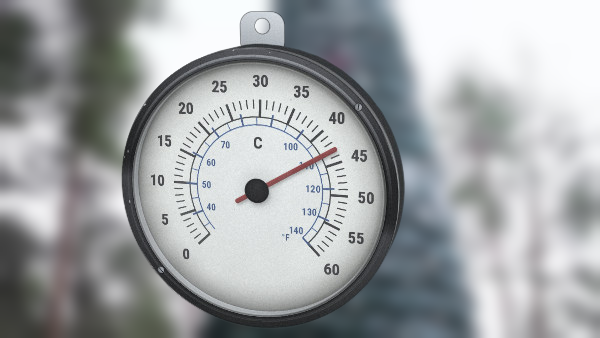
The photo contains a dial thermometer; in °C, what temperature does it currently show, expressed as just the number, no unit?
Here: 43
